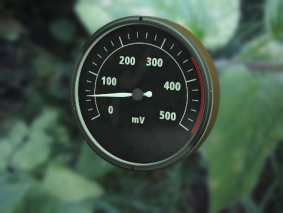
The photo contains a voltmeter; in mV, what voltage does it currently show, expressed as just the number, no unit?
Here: 50
